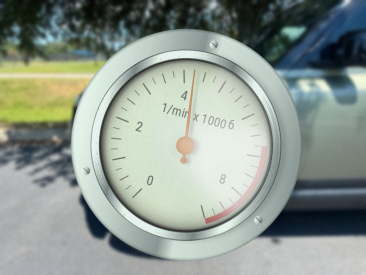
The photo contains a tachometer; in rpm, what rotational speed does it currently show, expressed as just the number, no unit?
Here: 4250
